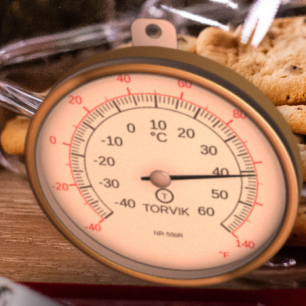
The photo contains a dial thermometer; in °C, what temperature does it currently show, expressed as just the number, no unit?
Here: 40
